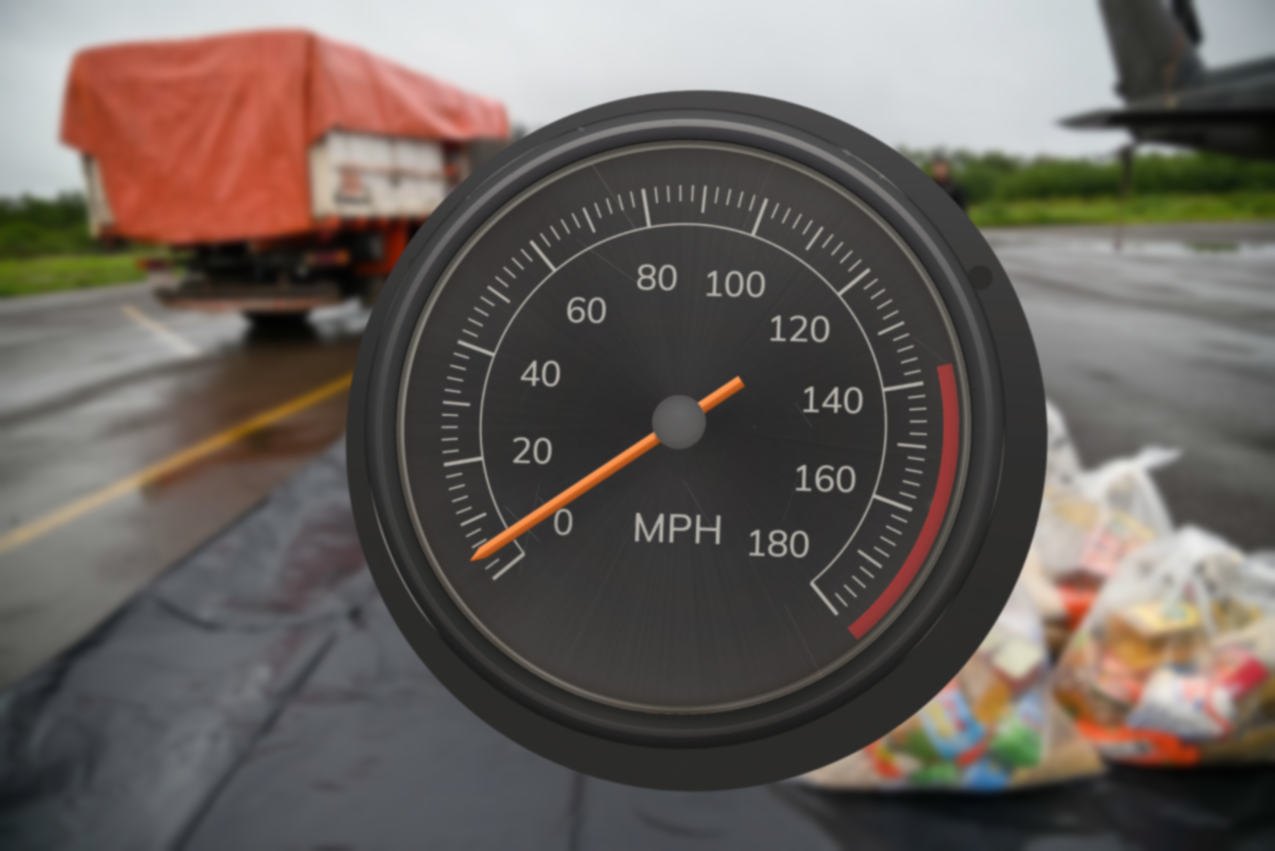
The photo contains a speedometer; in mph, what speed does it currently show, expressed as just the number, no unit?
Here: 4
